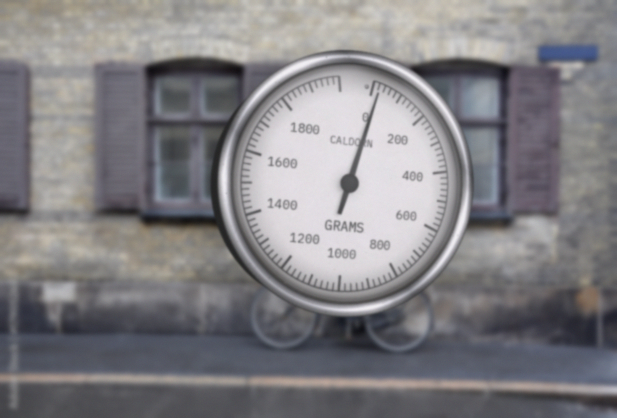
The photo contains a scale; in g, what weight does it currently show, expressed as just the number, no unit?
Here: 20
